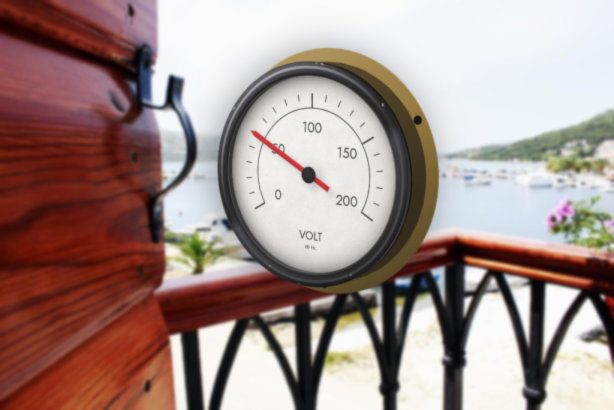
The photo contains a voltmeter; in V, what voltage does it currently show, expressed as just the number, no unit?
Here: 50
